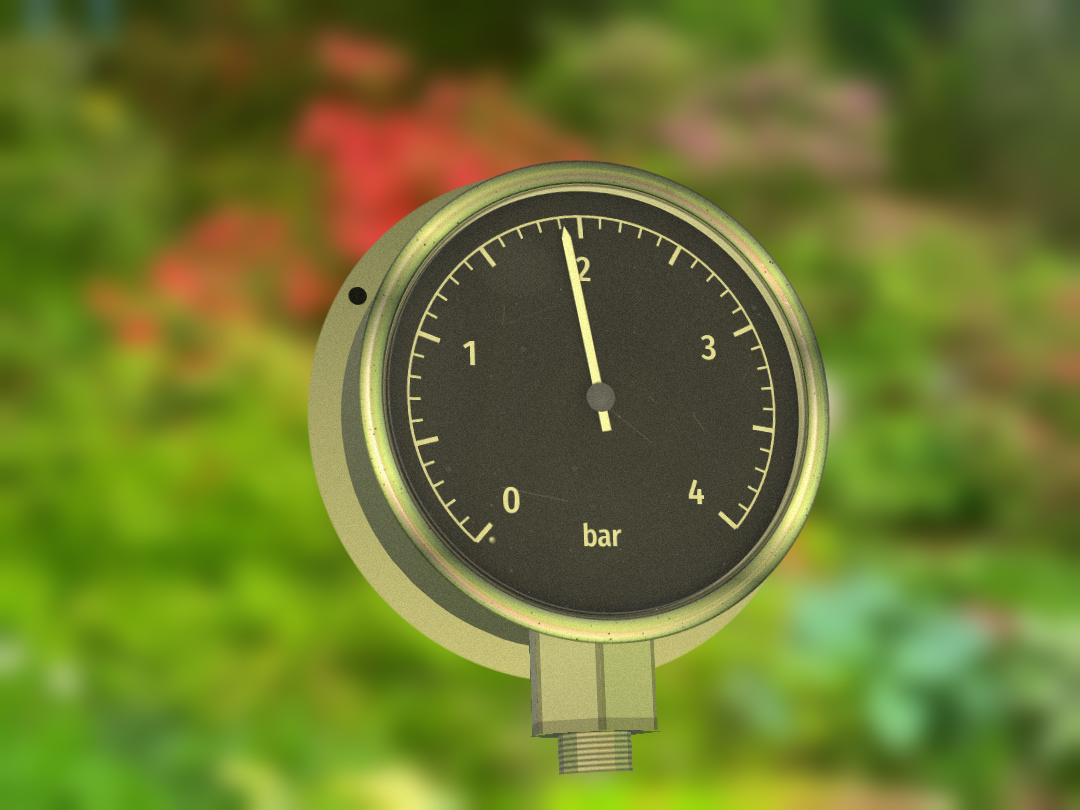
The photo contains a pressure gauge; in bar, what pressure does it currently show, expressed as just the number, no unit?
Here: 1.9
